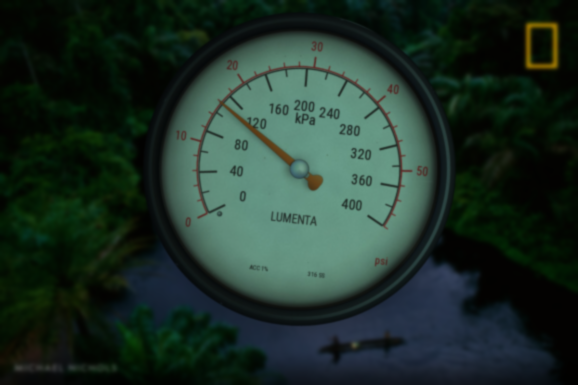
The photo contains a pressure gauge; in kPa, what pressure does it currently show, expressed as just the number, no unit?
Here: 110
